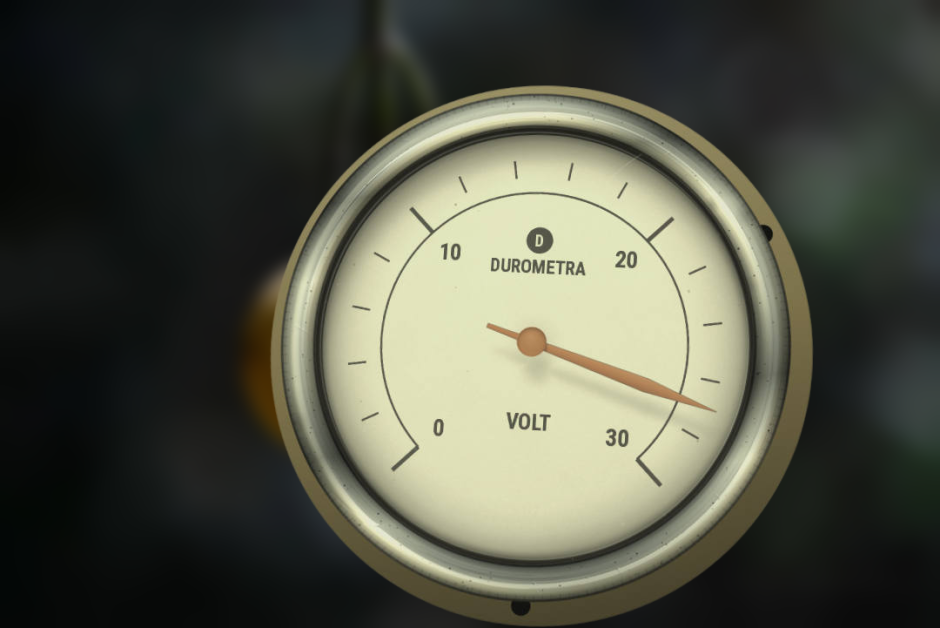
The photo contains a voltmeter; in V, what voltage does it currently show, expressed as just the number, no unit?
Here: 27
